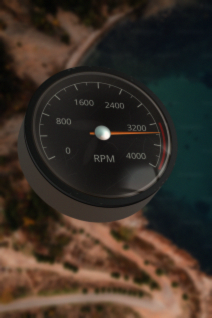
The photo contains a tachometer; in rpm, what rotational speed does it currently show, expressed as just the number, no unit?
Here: 3400
